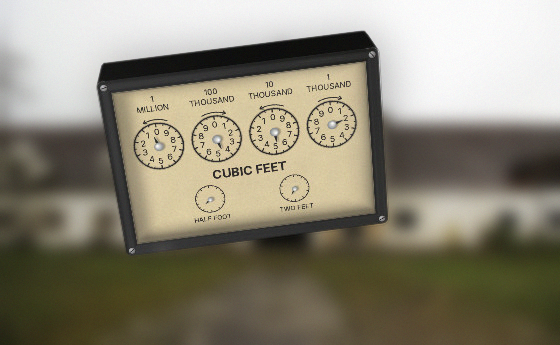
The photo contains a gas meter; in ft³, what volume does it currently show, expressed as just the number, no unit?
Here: 45200
